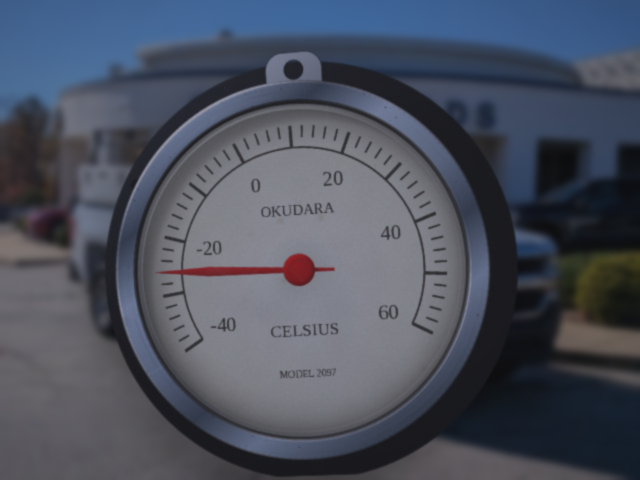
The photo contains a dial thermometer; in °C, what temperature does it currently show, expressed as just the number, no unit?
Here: -26
